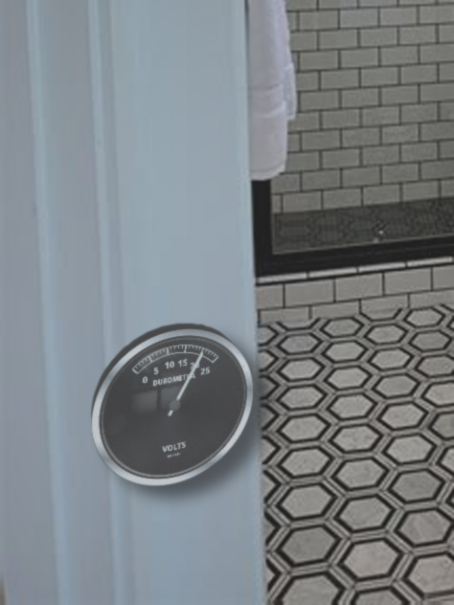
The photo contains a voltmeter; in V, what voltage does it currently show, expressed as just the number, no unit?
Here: 20
